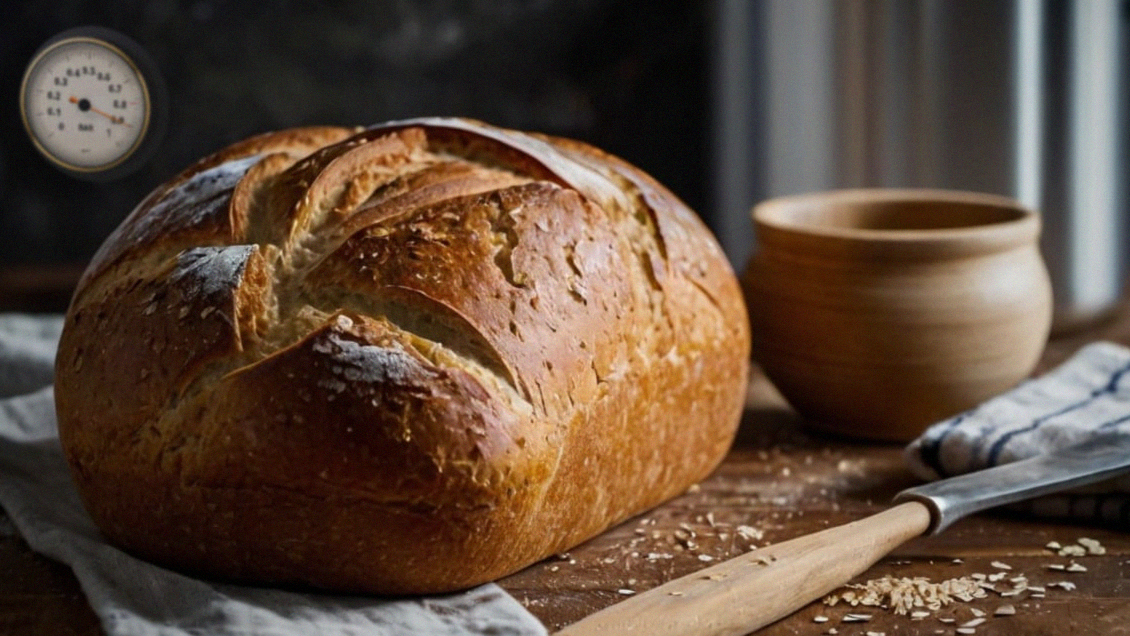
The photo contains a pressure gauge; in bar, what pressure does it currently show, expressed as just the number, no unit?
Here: 0.9
